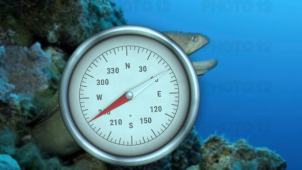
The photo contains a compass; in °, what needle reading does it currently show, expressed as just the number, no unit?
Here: 240
